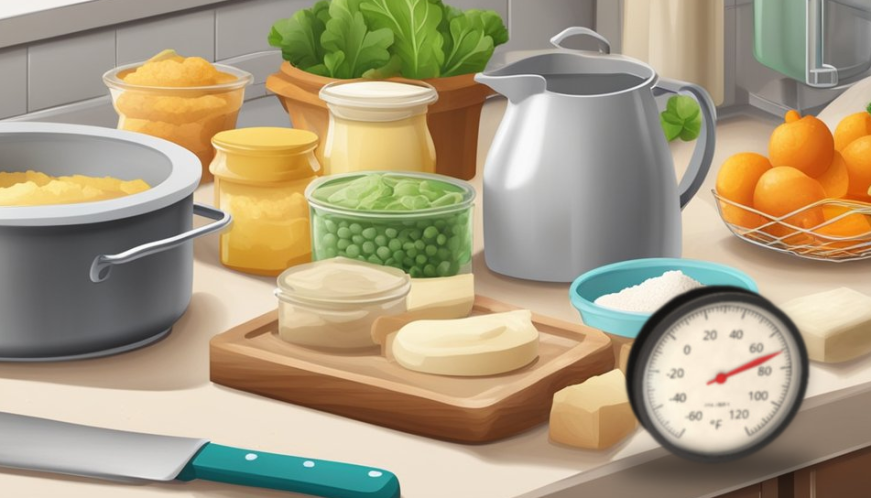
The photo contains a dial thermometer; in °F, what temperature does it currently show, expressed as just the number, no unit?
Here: 70
